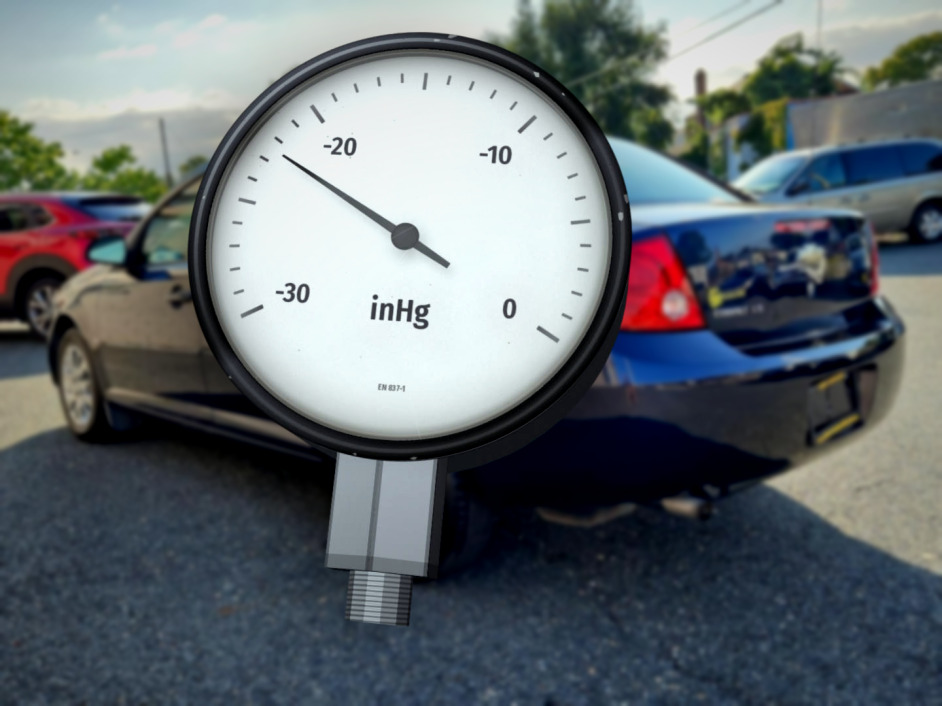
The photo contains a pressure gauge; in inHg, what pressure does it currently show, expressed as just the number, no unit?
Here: -22.5
